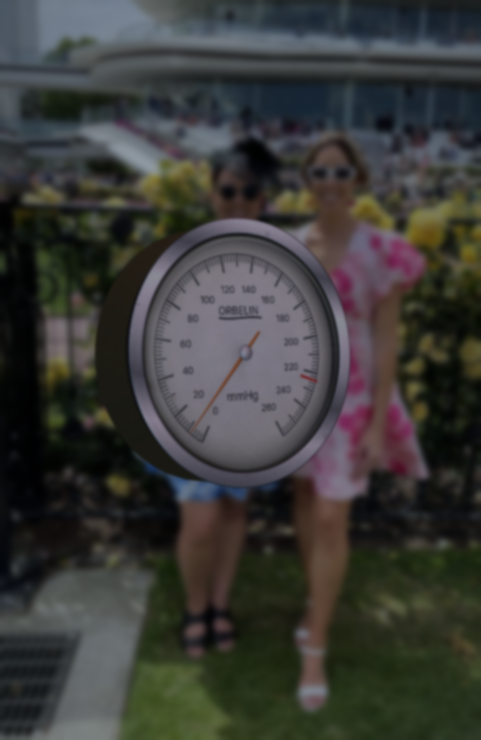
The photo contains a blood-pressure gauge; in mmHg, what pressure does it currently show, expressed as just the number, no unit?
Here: 10
